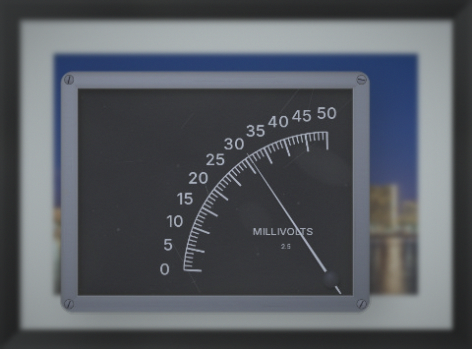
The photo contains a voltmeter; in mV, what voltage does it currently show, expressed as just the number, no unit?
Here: 31
